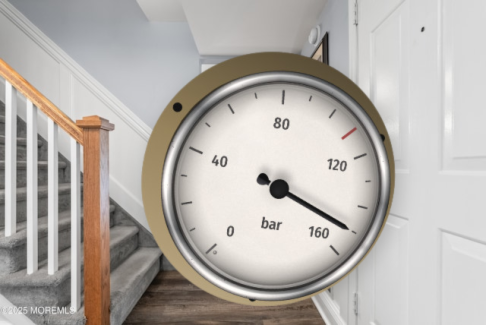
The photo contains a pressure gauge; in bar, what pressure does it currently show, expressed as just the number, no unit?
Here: 150
